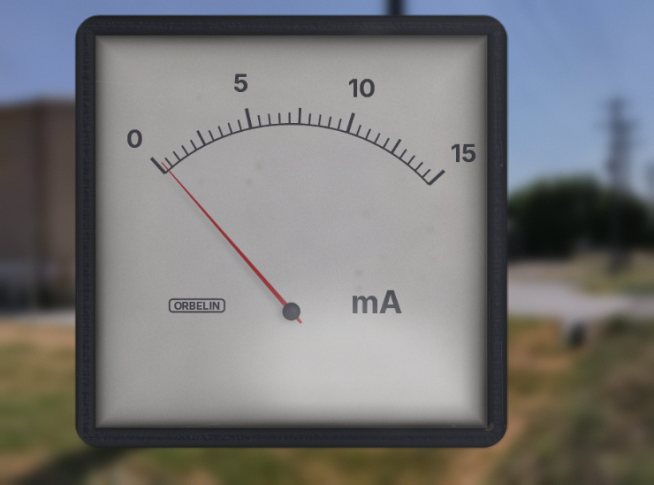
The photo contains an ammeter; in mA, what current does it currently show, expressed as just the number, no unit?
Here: 0.25
